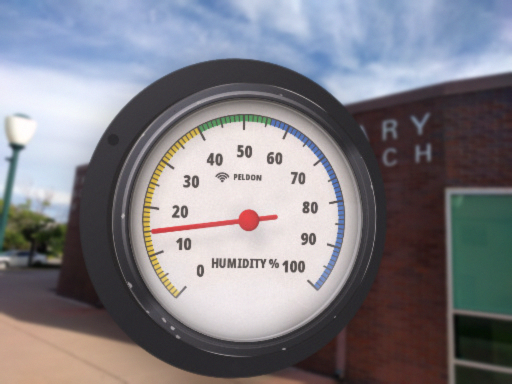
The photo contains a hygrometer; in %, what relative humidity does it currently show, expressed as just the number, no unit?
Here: 15
